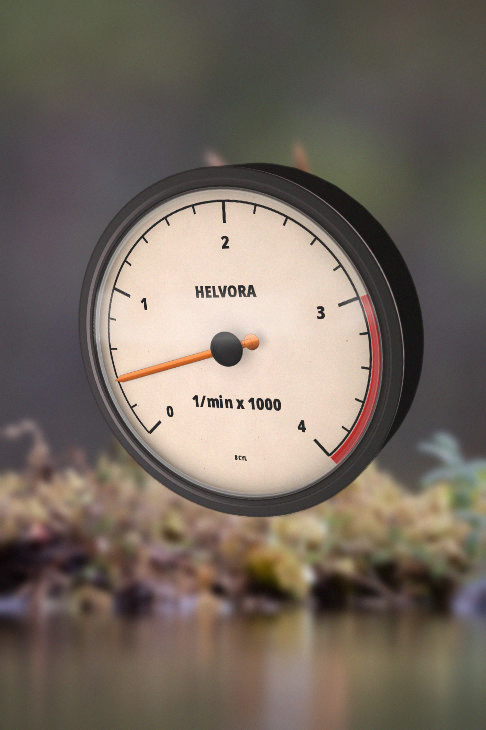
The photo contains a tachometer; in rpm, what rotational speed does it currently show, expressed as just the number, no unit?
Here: 400
